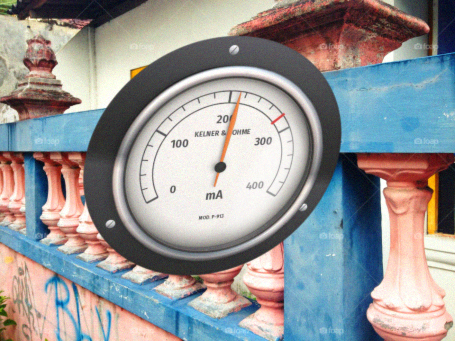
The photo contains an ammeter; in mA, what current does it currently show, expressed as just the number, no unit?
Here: 210
